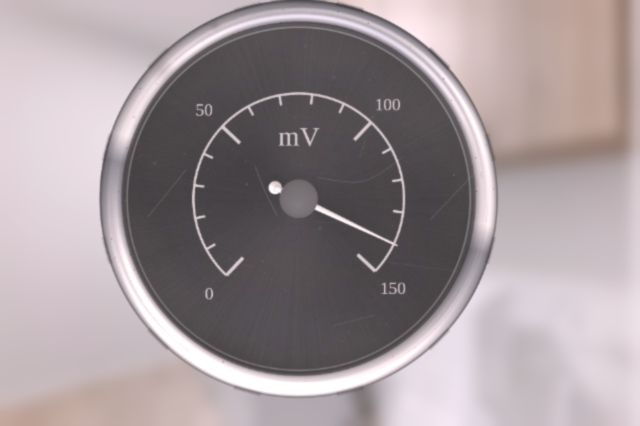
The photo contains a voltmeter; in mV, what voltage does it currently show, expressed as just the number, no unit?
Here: 140
